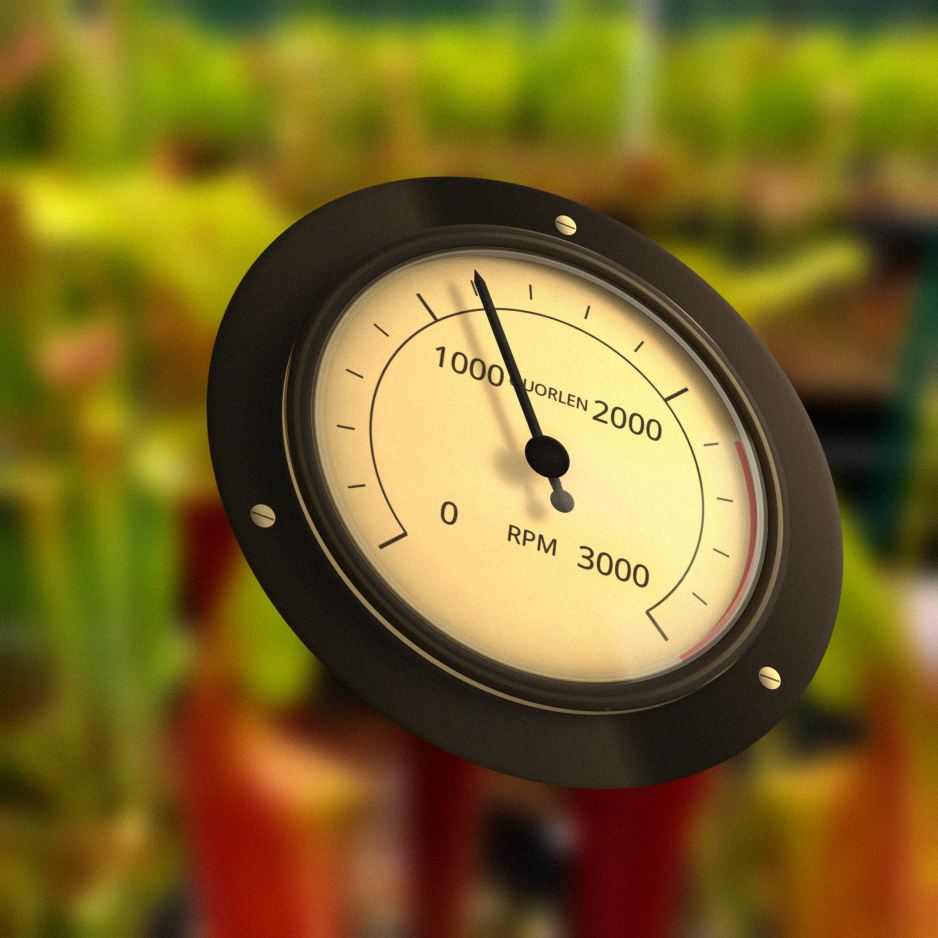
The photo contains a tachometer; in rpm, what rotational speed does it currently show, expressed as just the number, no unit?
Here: 1200
